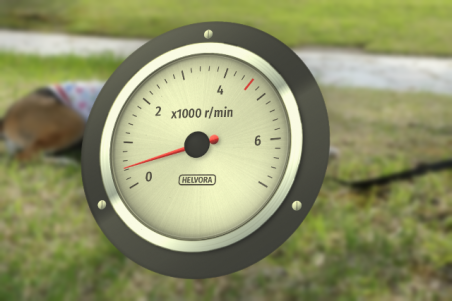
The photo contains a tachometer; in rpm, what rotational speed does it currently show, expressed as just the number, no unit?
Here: 400
